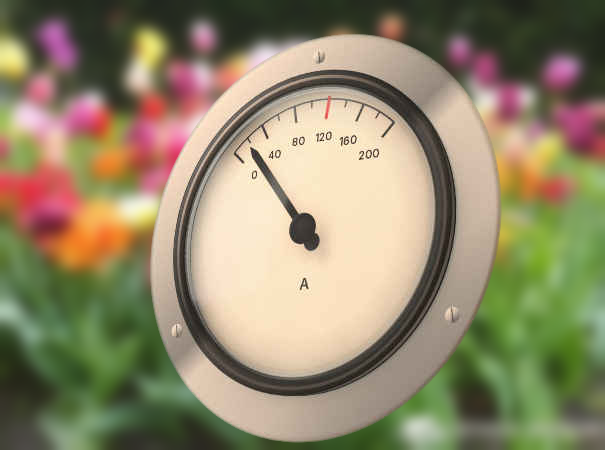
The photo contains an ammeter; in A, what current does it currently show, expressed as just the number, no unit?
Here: 20
